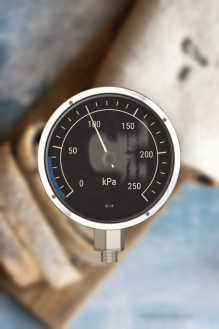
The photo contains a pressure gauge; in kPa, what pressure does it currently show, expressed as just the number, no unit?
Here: 100
